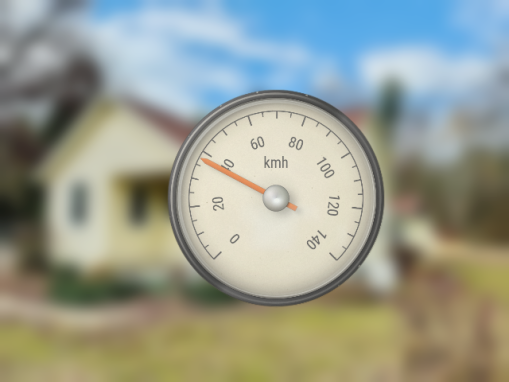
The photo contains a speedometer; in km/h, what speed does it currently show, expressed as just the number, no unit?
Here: 37.5
